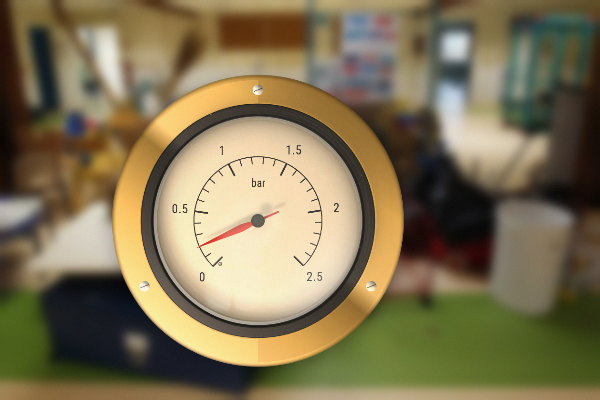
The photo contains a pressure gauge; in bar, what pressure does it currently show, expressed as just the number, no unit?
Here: 0.2
